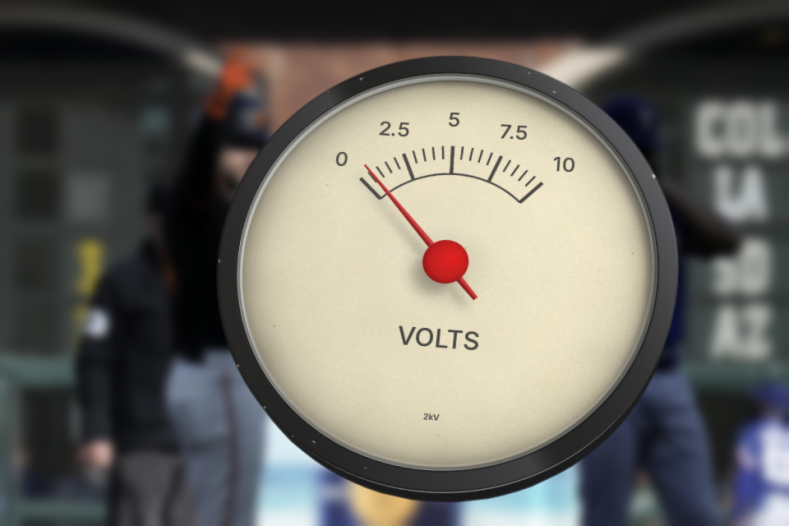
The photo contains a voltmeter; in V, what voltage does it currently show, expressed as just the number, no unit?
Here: 0.5
